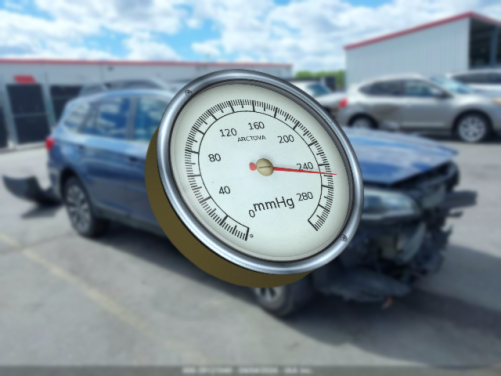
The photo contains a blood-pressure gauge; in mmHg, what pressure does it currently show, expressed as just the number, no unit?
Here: 250
